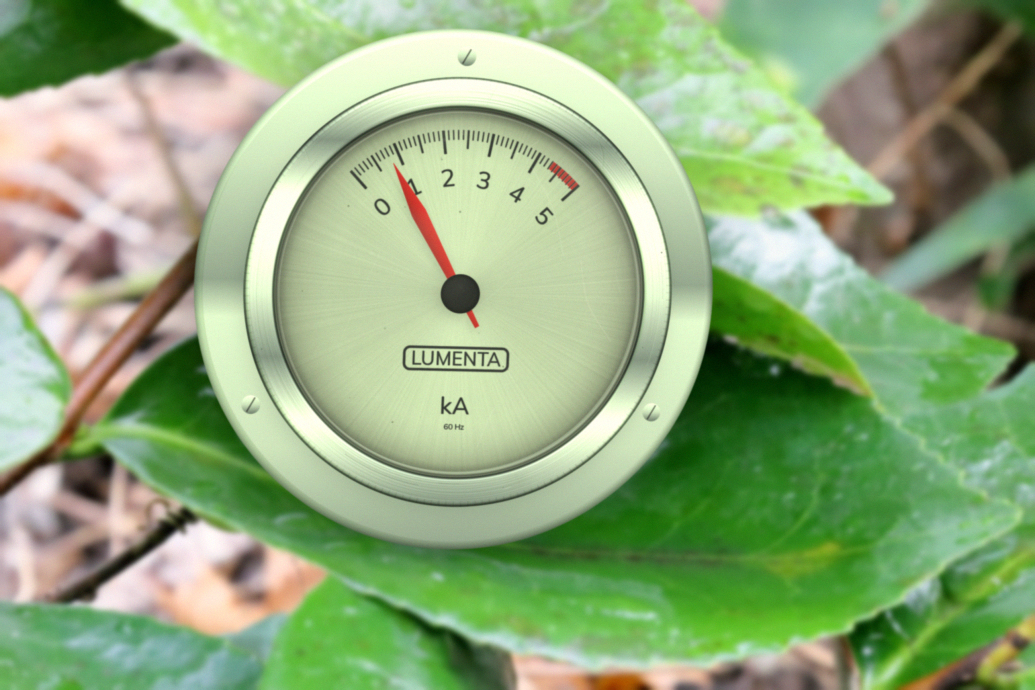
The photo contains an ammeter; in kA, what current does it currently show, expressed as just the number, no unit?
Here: 0.8
